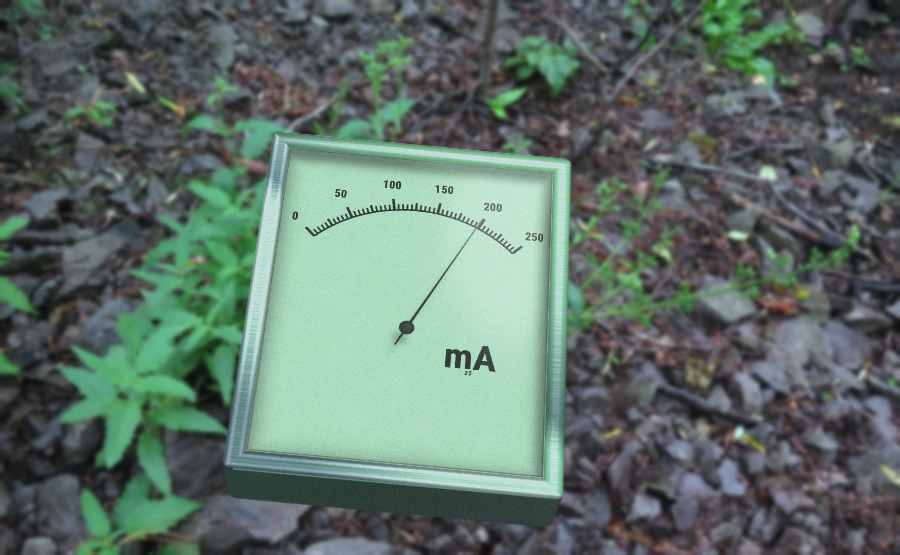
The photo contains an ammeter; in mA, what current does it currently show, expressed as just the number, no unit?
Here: 200
